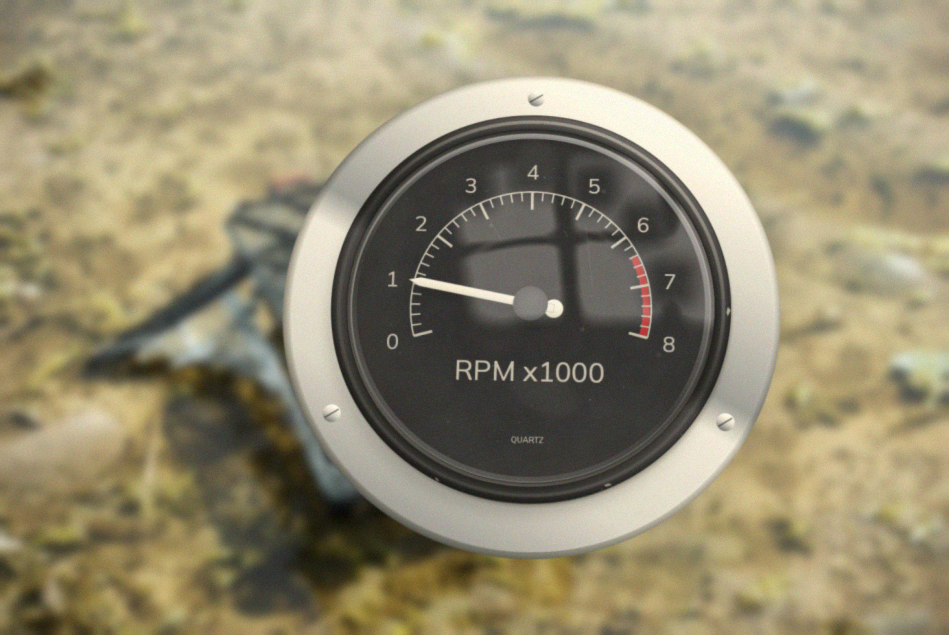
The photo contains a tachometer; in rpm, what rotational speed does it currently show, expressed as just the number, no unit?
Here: 1000
